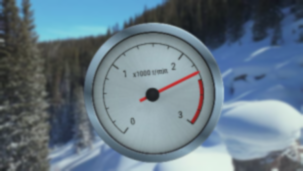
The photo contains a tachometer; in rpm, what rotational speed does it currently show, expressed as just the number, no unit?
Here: 2300
